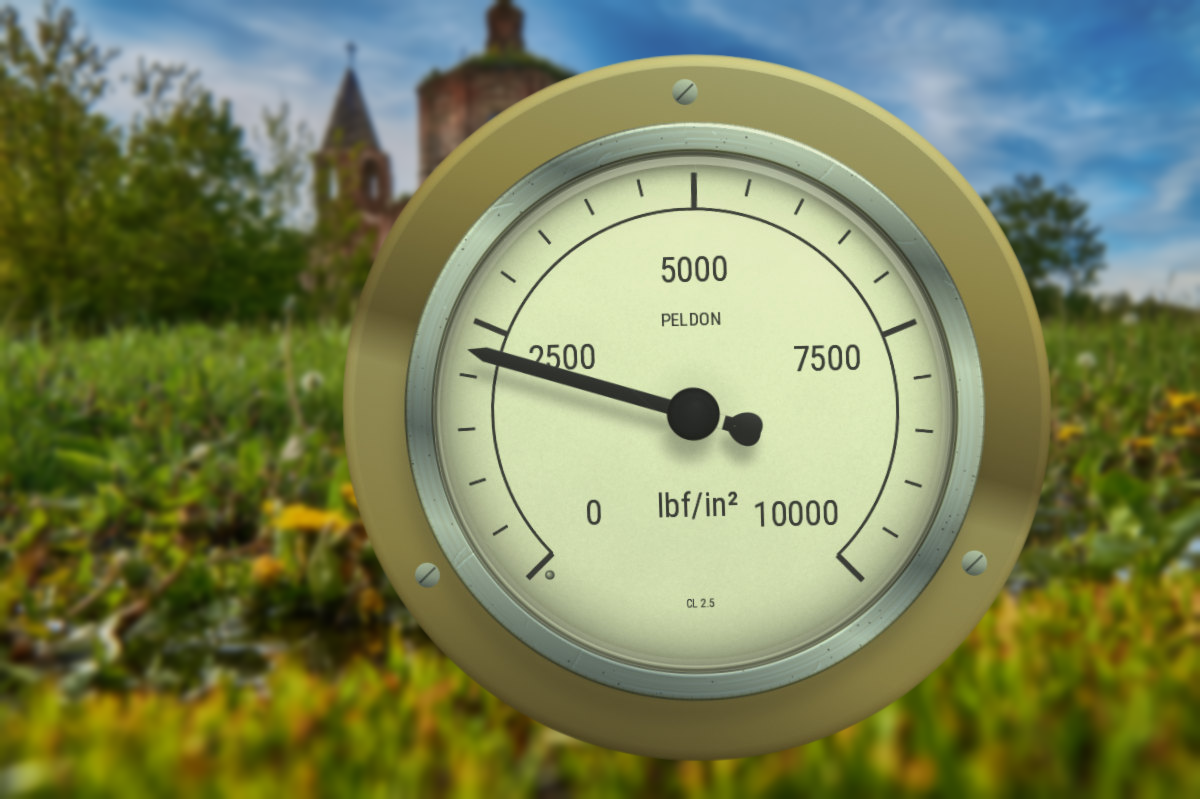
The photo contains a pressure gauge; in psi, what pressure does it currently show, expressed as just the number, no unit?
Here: 2250
